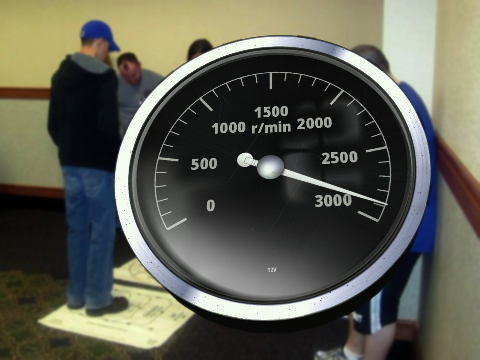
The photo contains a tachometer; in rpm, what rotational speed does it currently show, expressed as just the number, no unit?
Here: 2900
